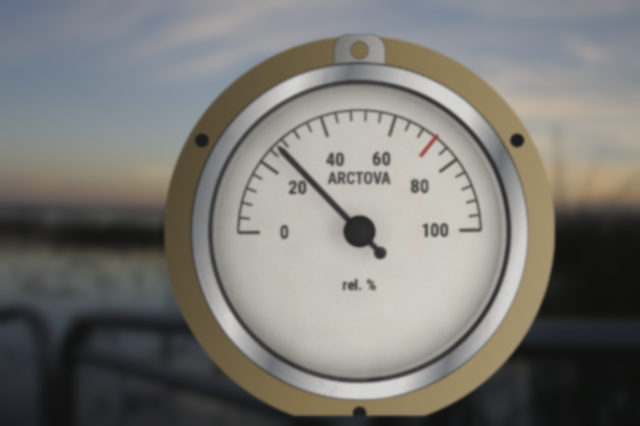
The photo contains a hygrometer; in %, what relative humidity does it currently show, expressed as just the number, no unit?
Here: 26
